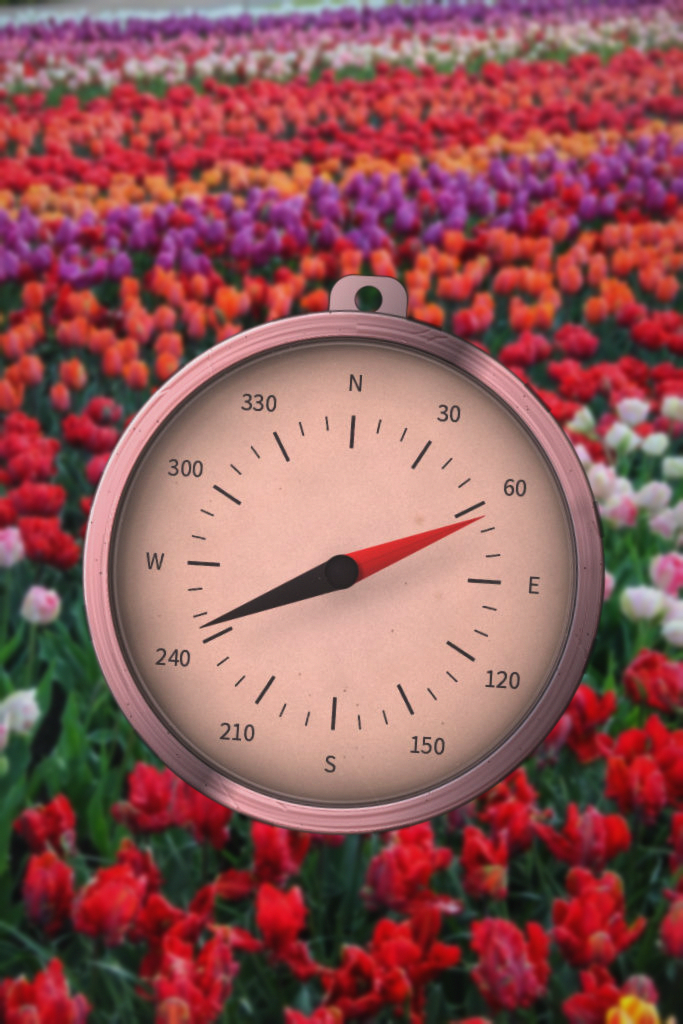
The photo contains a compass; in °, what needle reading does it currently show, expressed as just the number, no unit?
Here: 65
